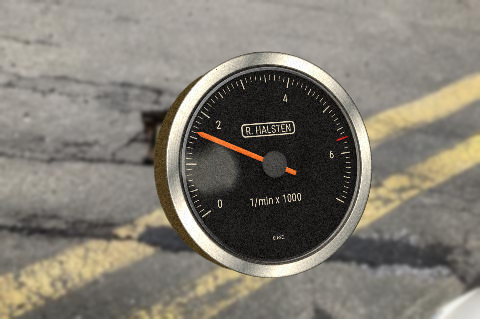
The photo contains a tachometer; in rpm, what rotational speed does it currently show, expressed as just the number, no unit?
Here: 1600
